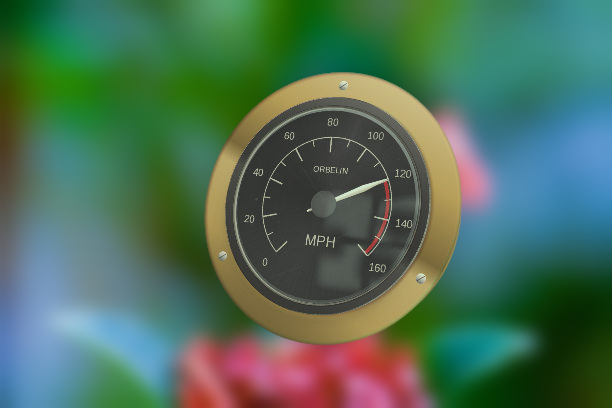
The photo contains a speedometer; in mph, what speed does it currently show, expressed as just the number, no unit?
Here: 120
